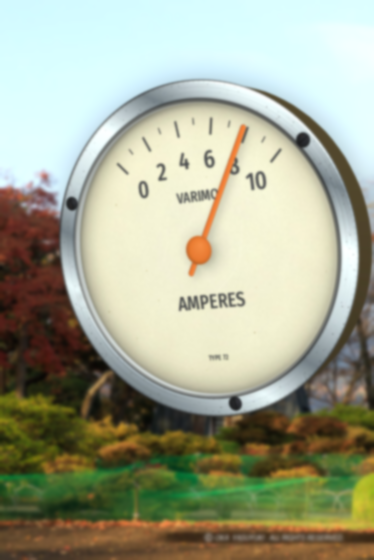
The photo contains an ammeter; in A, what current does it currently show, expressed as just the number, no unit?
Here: 8
